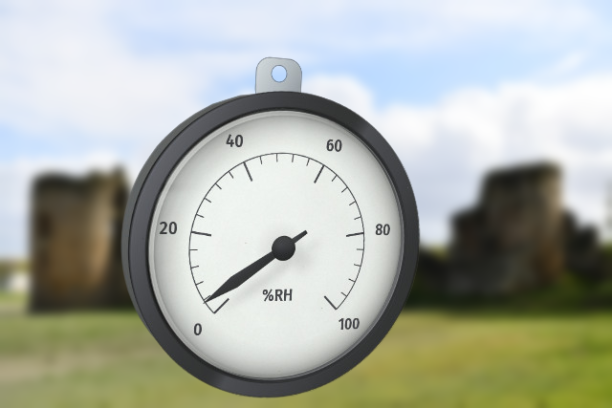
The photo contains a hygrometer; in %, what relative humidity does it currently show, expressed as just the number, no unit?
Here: 4
